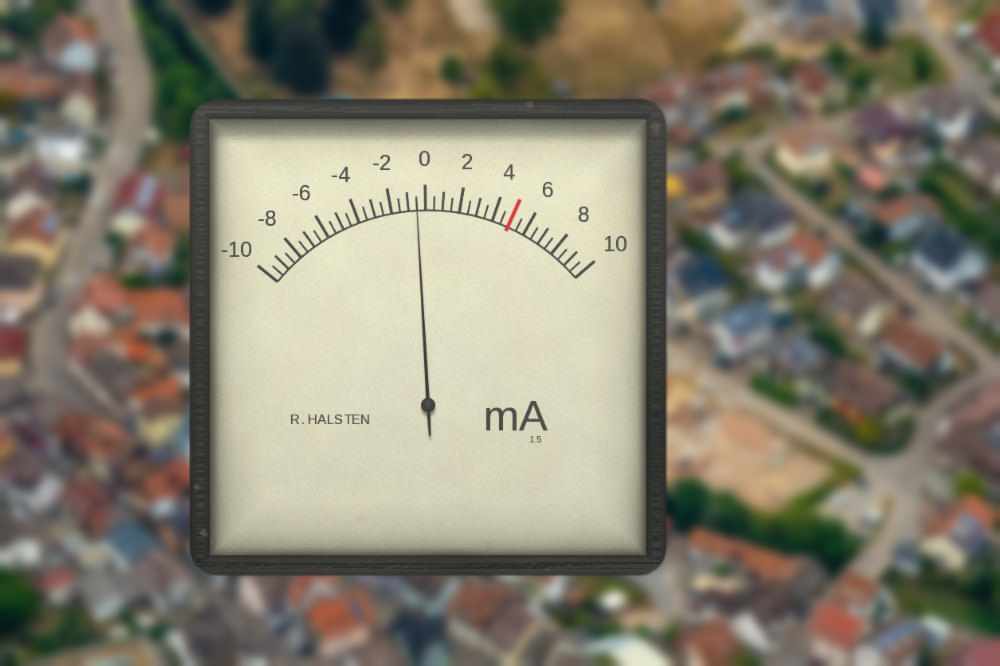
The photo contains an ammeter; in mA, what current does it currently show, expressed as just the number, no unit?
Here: -0.5
